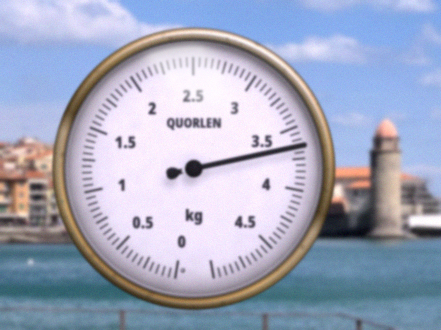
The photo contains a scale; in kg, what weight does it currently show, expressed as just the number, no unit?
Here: 3.65
